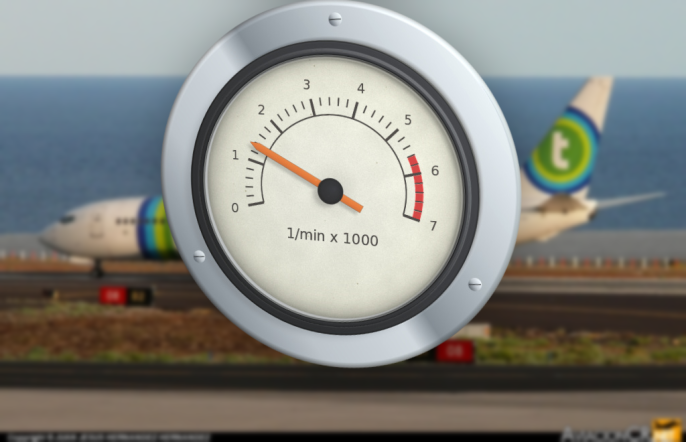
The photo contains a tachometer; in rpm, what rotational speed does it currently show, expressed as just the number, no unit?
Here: 1400
